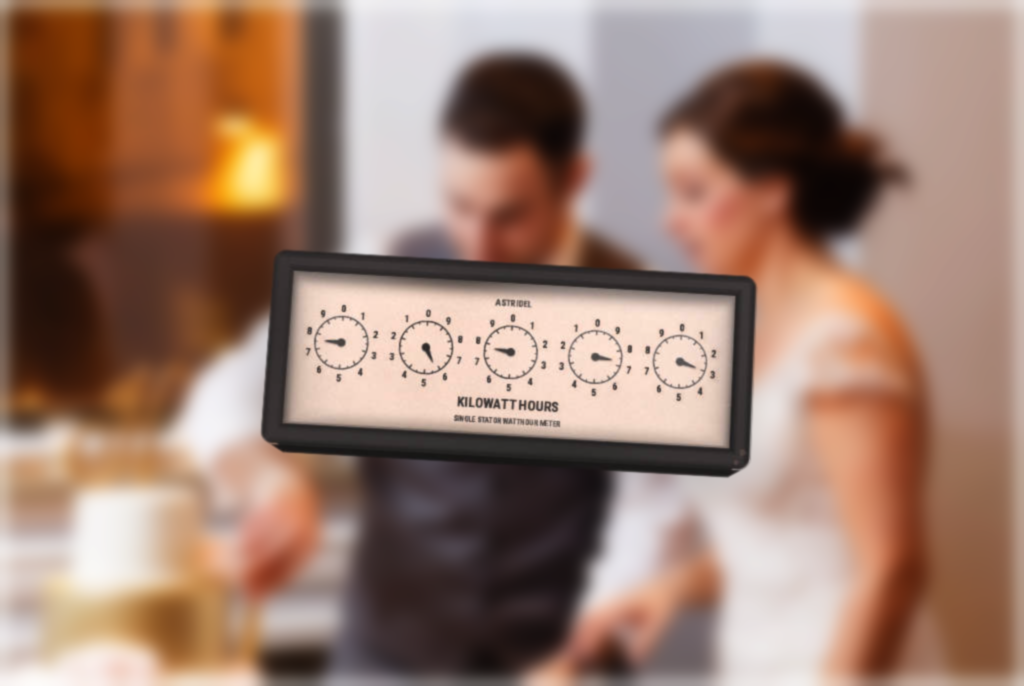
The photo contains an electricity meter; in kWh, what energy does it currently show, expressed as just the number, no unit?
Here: 75773
